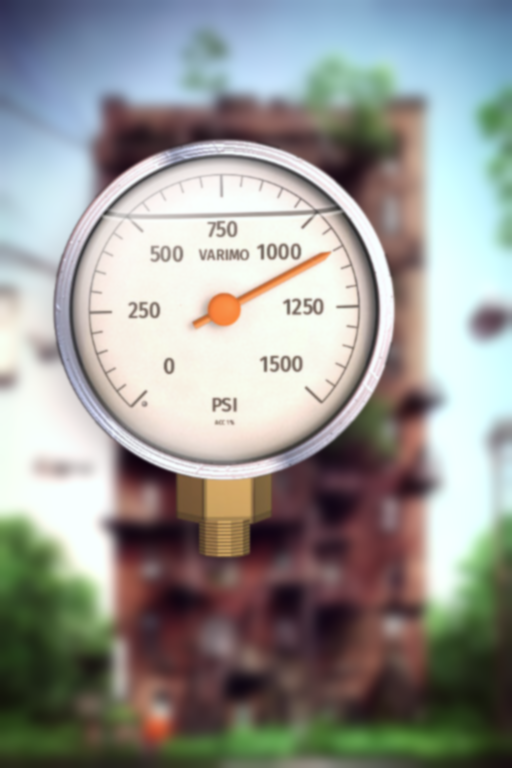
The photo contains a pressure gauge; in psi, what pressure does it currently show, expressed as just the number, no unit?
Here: 1100
